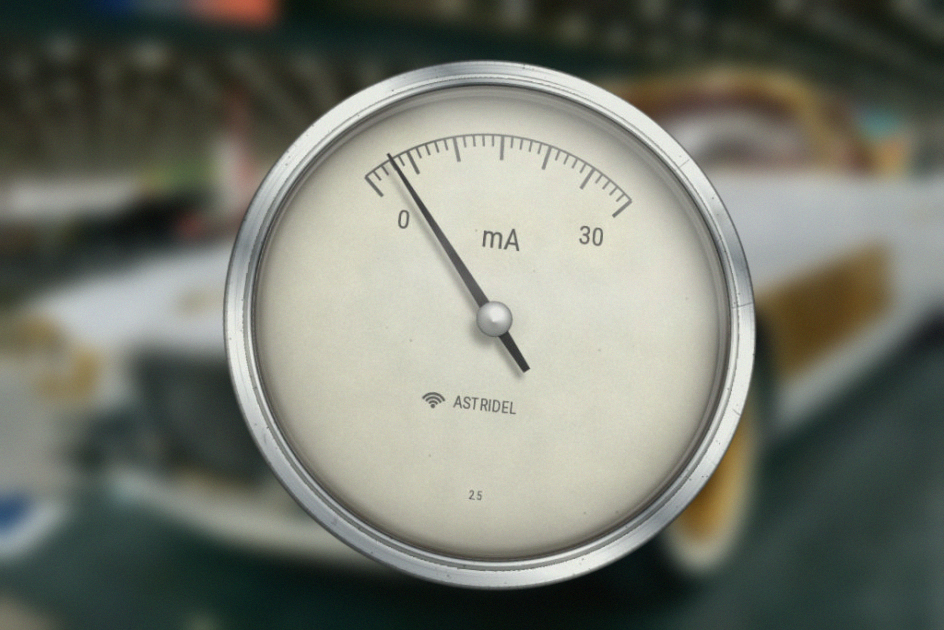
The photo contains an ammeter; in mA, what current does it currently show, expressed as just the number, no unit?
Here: 3
